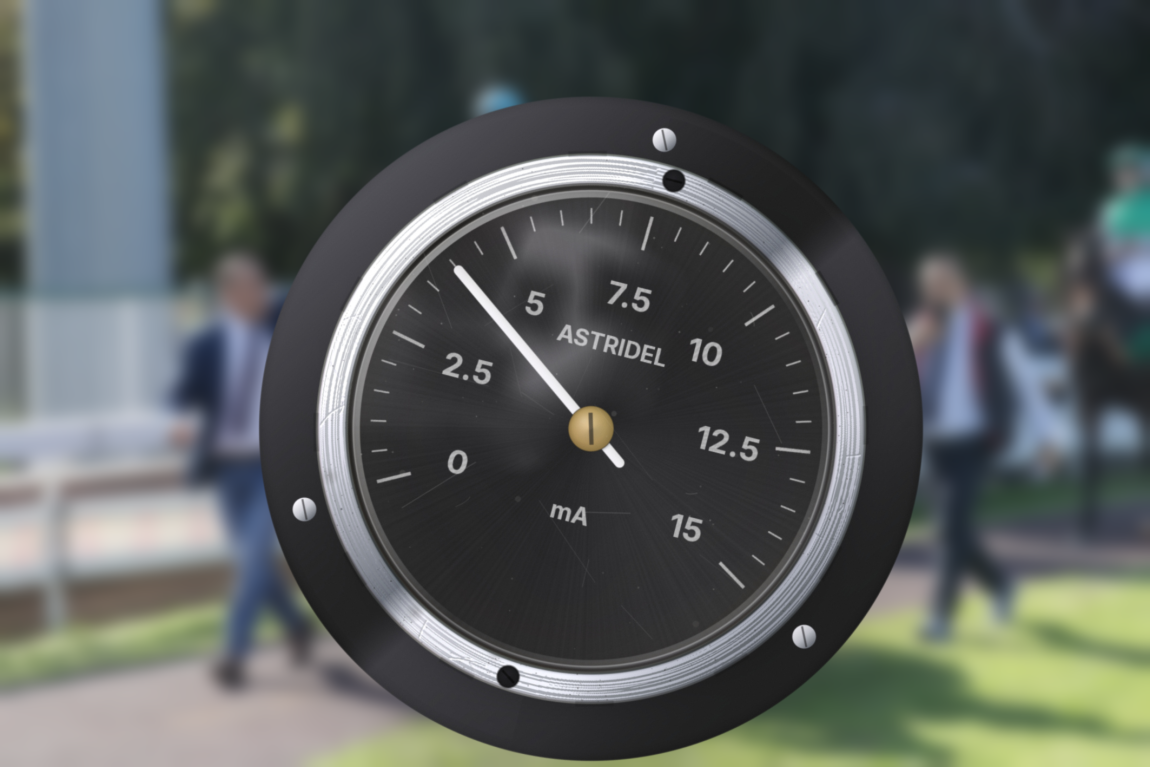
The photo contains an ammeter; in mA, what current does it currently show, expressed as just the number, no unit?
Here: 4
